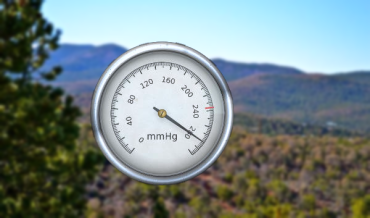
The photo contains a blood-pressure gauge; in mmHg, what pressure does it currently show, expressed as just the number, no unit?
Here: 280
